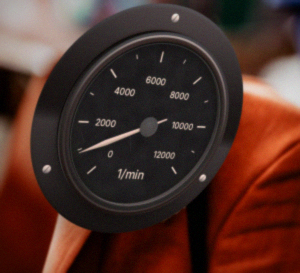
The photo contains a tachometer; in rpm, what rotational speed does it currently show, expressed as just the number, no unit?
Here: 1000
